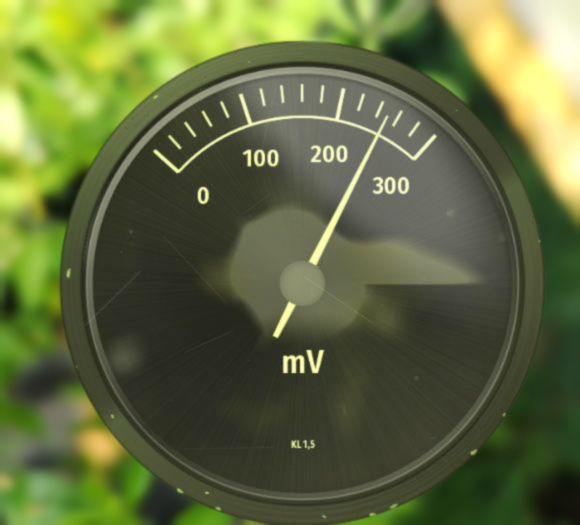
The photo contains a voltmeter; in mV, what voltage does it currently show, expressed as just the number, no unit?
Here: 250
